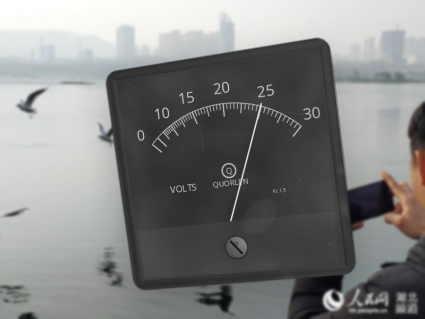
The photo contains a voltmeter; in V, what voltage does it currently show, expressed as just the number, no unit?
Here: 25
